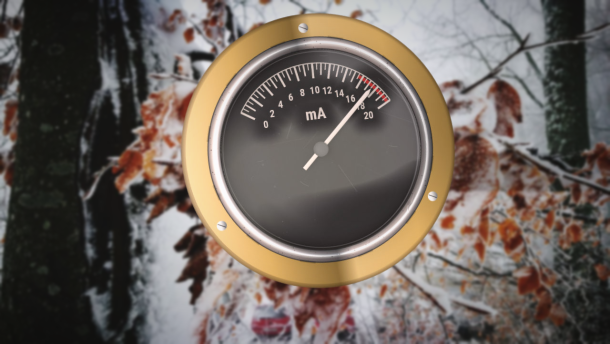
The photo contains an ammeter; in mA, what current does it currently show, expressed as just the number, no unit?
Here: 17.5
